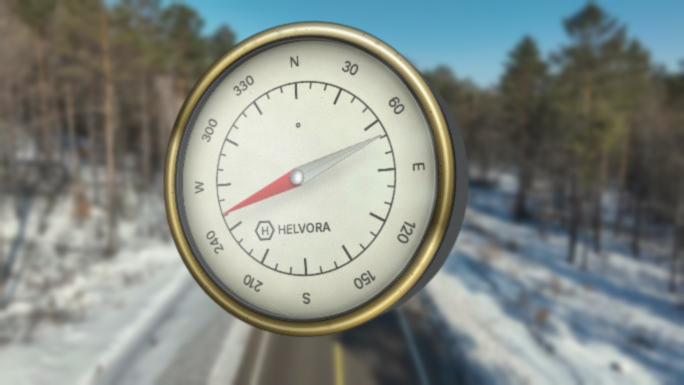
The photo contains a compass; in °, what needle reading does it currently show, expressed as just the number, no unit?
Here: 250
